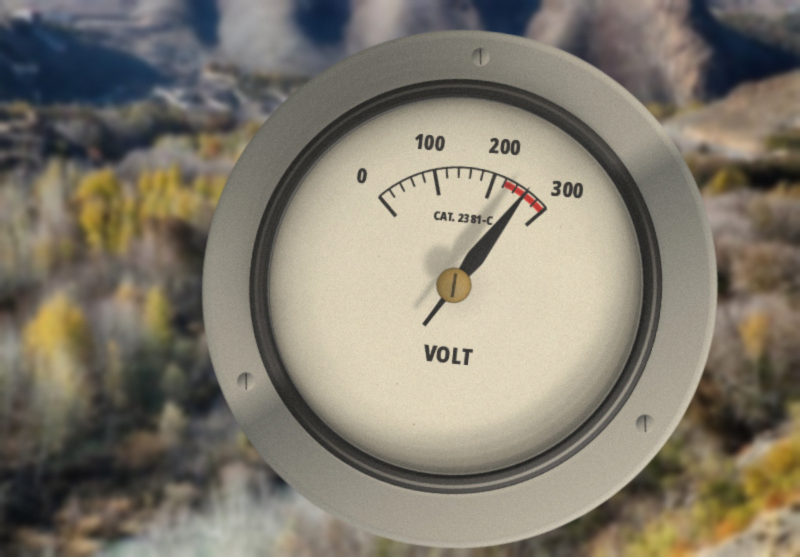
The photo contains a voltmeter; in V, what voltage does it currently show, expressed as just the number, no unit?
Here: 260
